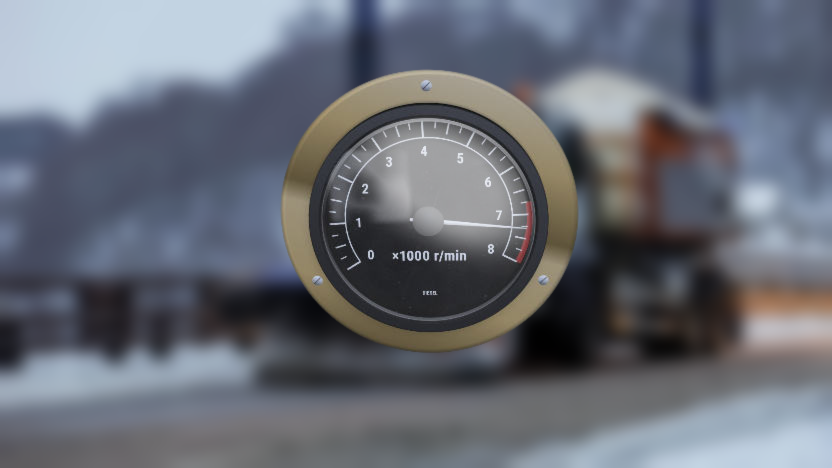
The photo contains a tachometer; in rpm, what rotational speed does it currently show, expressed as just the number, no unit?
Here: 7250
